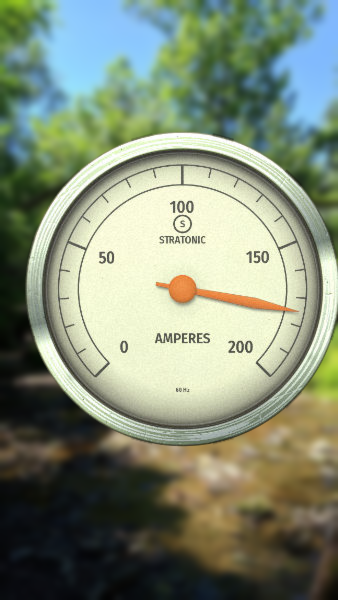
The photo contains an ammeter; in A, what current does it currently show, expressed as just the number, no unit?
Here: 175
